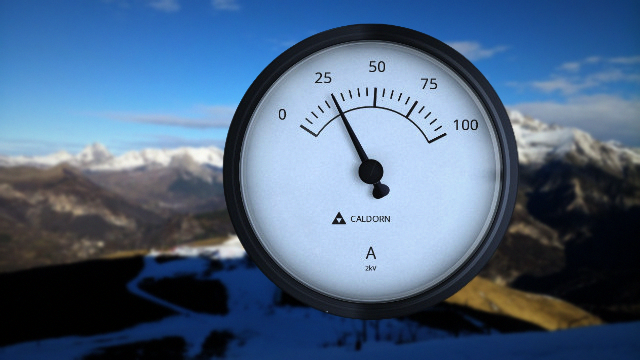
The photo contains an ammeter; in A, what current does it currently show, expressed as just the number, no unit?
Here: 25
